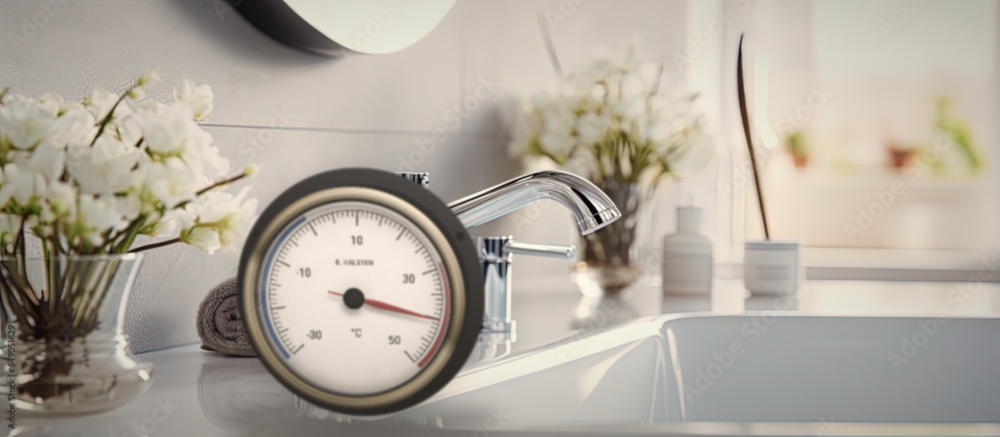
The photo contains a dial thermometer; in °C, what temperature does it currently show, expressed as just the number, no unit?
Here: 40
